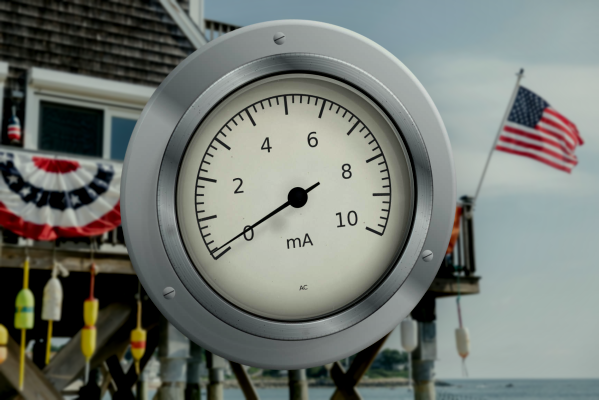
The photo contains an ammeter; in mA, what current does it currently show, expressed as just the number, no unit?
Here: 0.2
